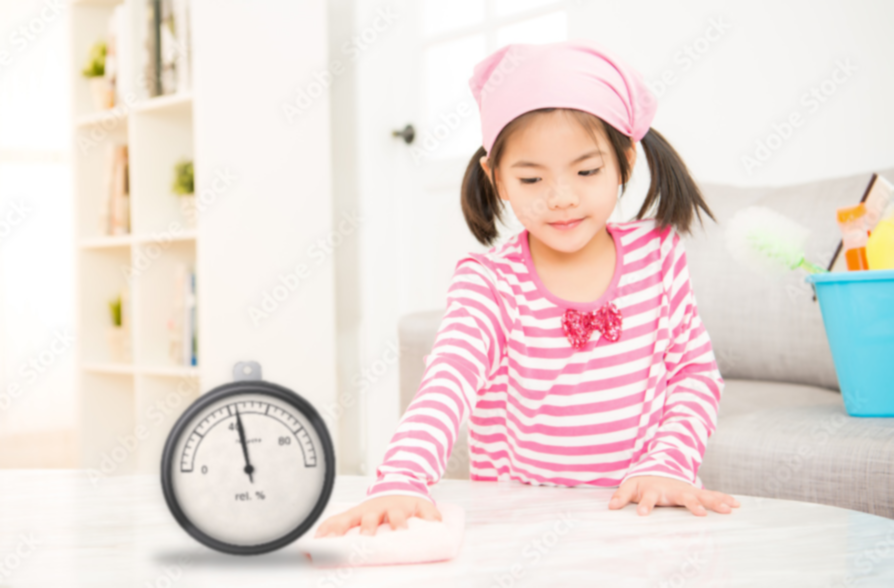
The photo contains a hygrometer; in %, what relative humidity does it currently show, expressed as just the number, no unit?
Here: 44
